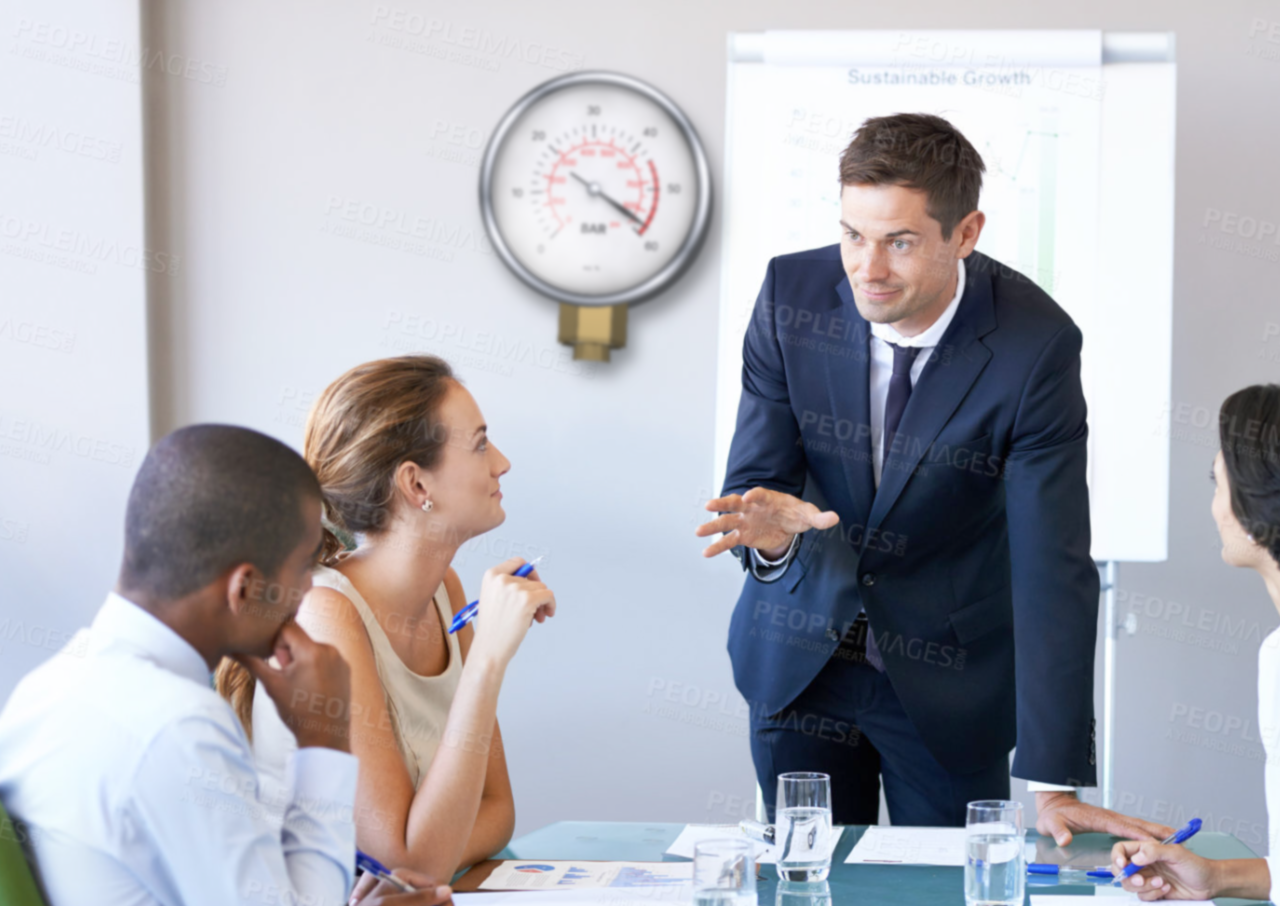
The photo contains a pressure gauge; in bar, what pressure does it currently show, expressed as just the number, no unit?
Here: 58
